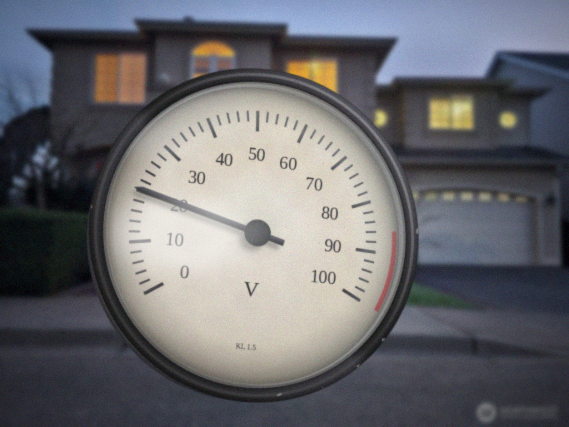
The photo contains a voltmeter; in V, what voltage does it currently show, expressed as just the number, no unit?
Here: 20
